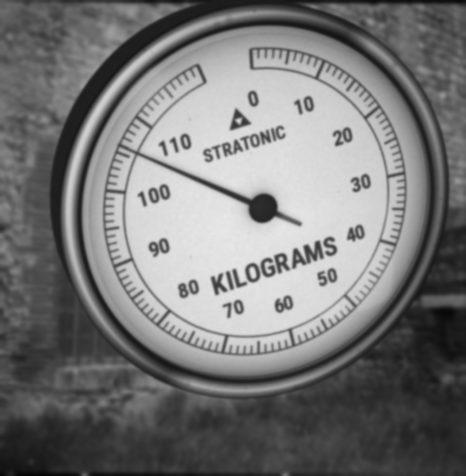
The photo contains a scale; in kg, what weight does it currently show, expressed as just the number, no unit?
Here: 106
